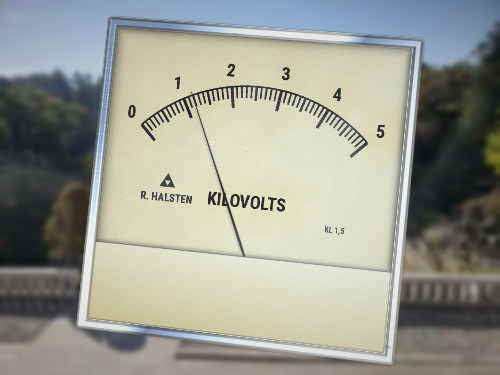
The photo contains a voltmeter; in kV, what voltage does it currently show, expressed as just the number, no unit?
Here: 1.2
